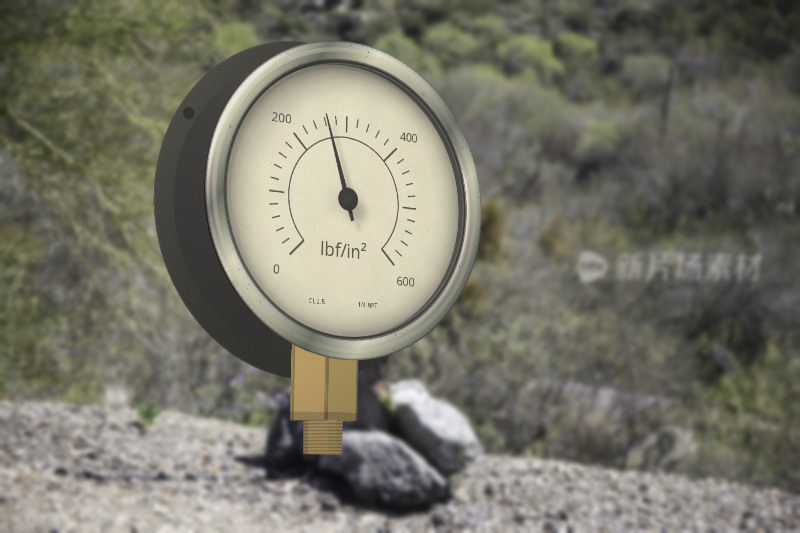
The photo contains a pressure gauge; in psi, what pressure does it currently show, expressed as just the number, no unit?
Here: 260
